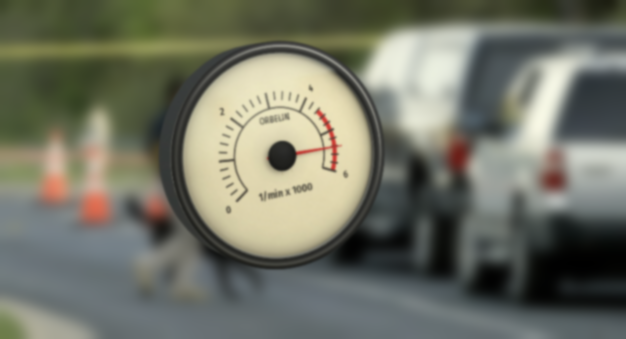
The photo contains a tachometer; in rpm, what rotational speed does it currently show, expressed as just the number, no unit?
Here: 5400
